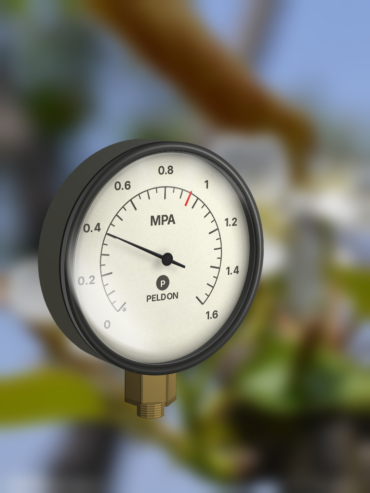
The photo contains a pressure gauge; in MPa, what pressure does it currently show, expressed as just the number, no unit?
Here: 0.4
